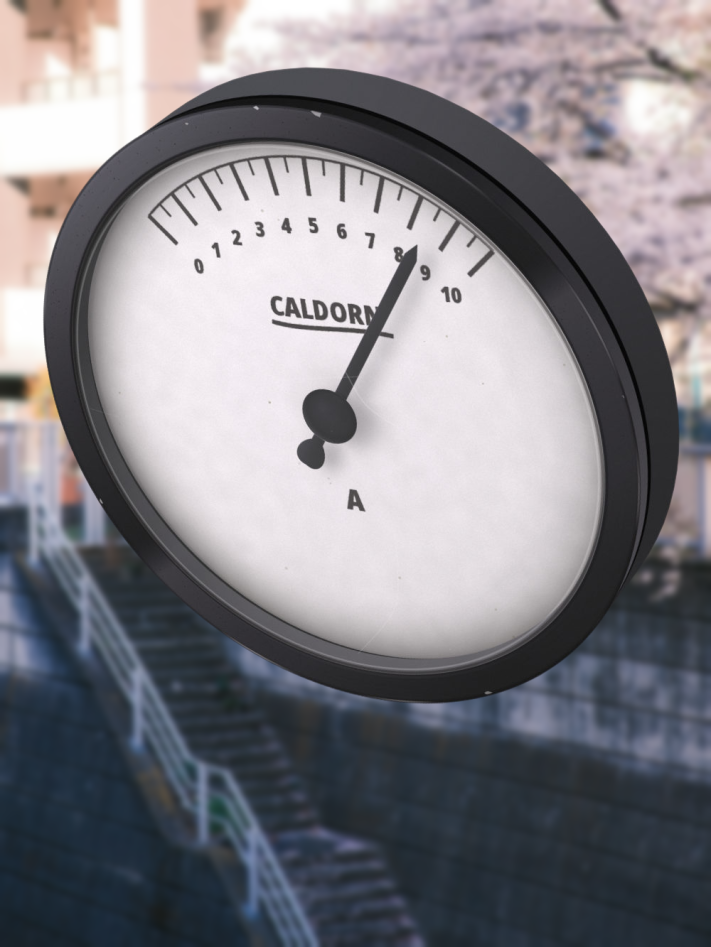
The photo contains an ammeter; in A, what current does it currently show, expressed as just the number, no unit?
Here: 8.5
